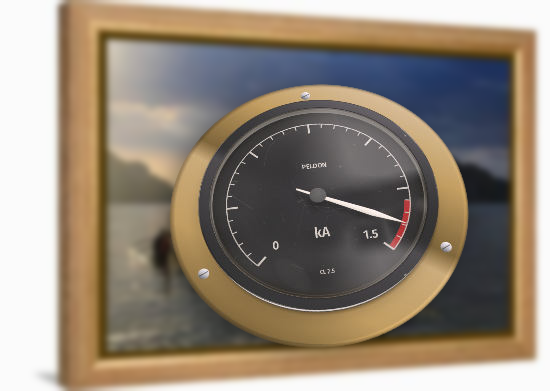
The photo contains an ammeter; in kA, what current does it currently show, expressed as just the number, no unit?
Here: 1.4
